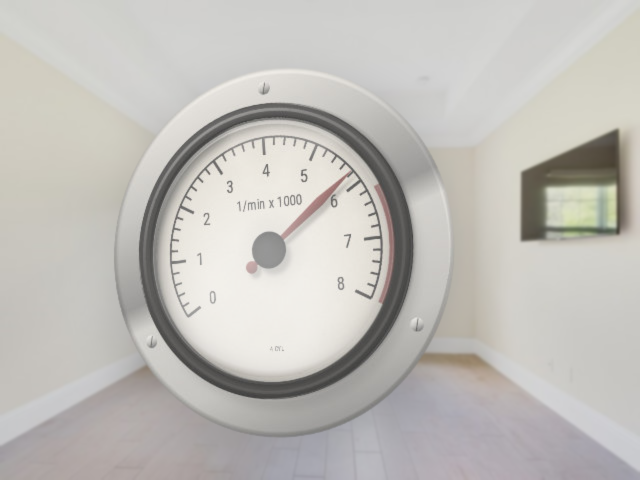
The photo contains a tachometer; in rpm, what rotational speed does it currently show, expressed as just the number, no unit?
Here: 5800
